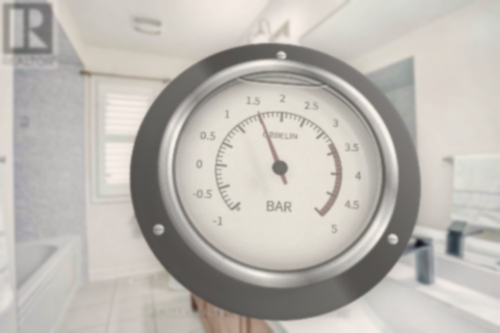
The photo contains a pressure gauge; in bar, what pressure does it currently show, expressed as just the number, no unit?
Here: 1.5
